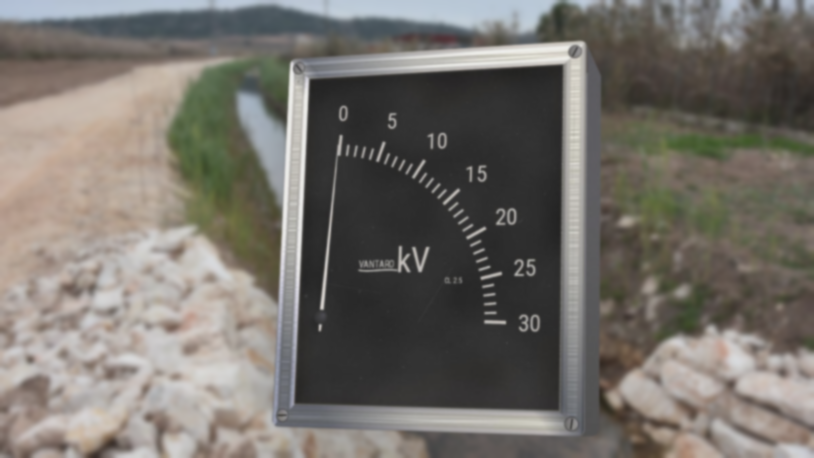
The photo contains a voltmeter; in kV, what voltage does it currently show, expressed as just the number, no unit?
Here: 0
